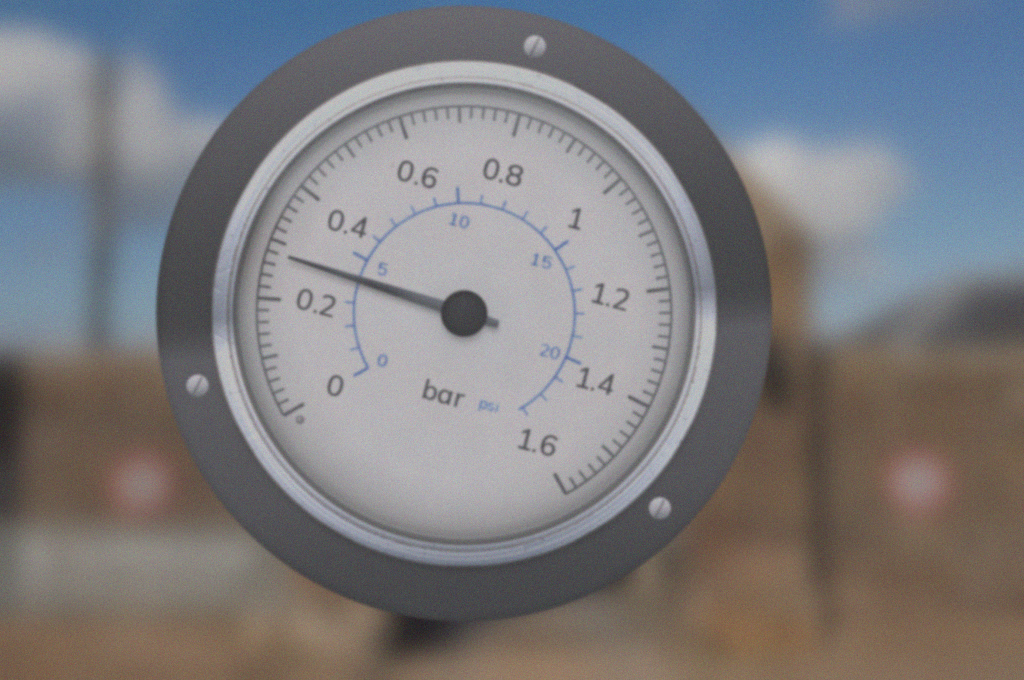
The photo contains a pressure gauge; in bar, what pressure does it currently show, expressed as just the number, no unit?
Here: 0.28
